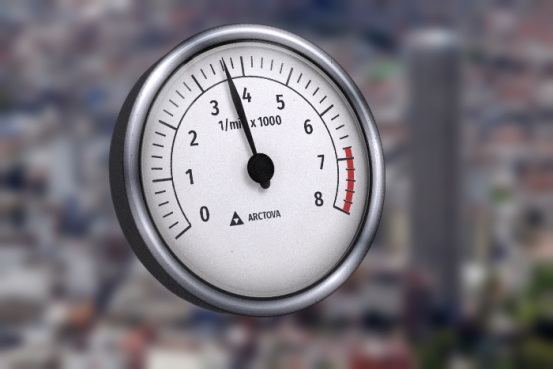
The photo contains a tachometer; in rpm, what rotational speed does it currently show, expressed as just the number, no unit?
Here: 3600
